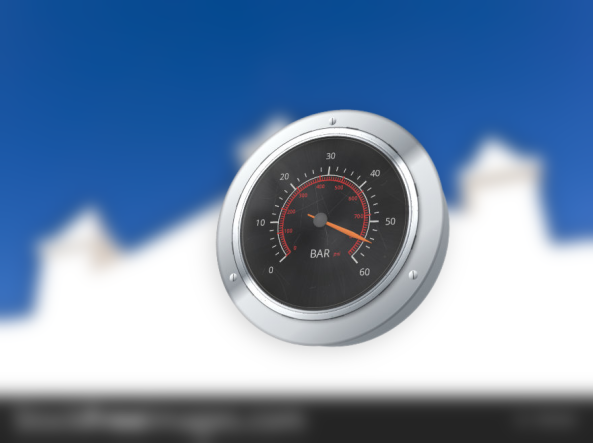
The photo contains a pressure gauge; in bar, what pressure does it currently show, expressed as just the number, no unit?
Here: 55
